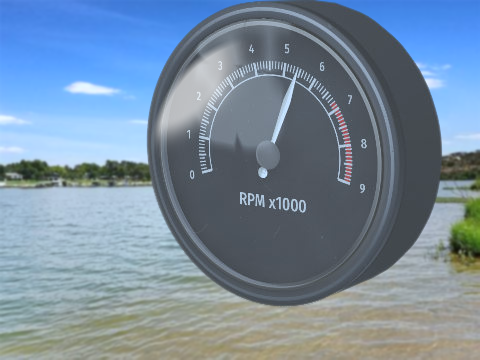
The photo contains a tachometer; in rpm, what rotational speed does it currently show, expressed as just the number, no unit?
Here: 5500
